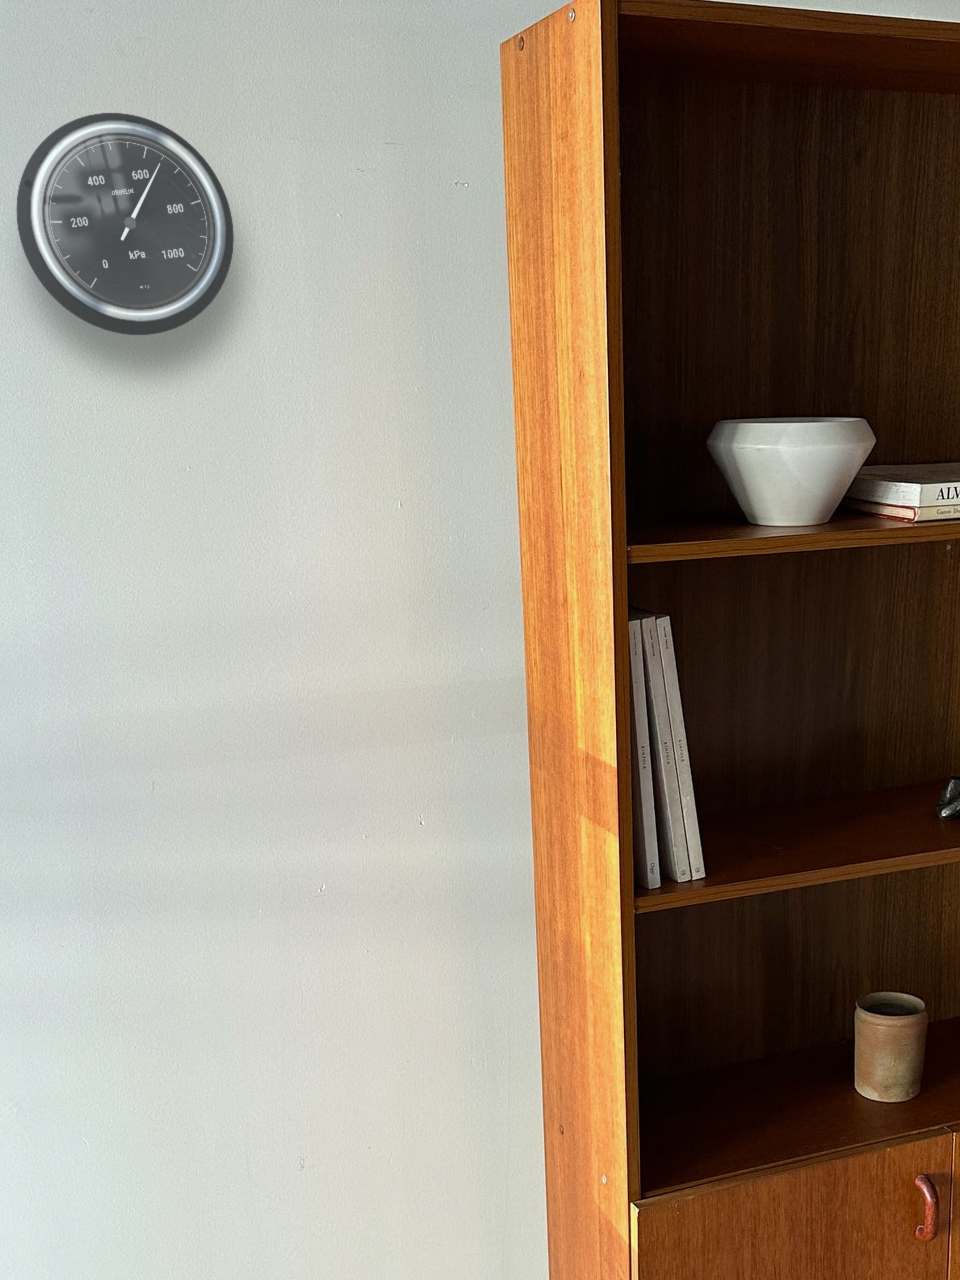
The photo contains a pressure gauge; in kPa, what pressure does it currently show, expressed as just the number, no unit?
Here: 650
